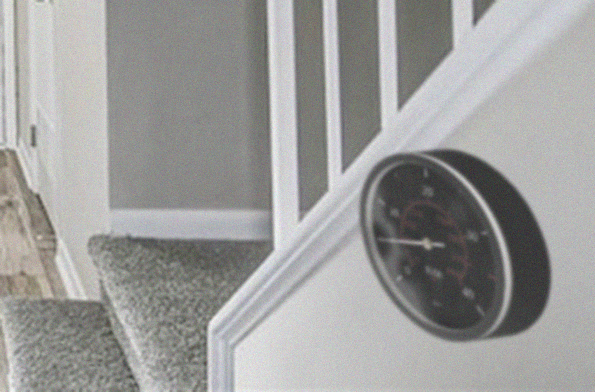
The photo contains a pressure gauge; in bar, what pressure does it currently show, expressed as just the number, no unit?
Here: 5
